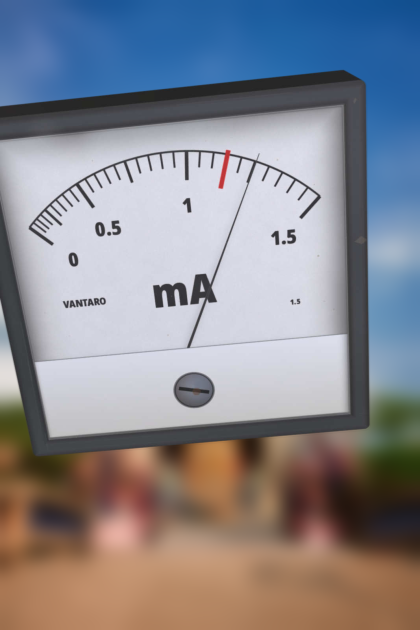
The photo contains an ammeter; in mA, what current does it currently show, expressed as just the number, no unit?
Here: 1.25
